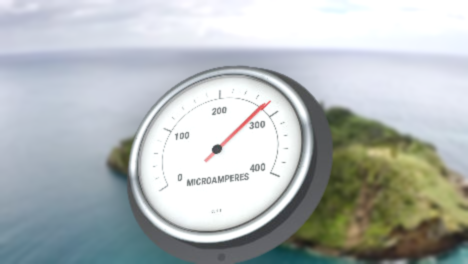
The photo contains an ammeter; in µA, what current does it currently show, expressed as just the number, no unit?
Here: 280
